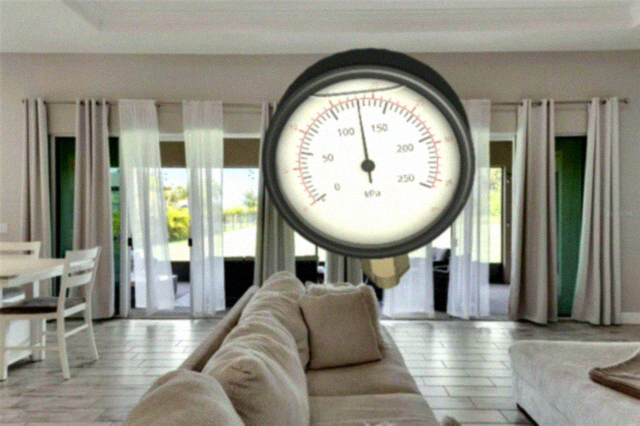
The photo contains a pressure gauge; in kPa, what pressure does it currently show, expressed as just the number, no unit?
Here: 125
